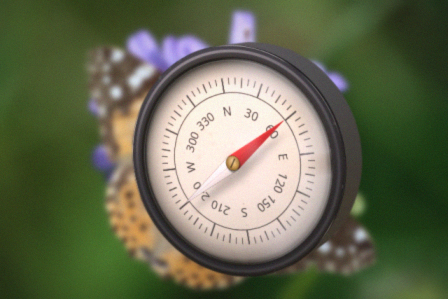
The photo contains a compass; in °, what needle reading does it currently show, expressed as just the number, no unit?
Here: 60
